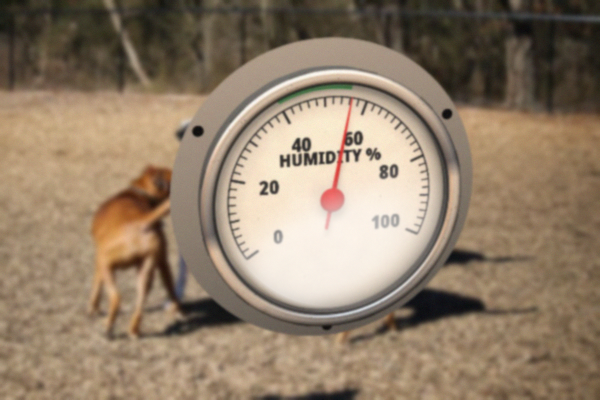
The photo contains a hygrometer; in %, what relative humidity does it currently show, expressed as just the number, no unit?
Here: 56
